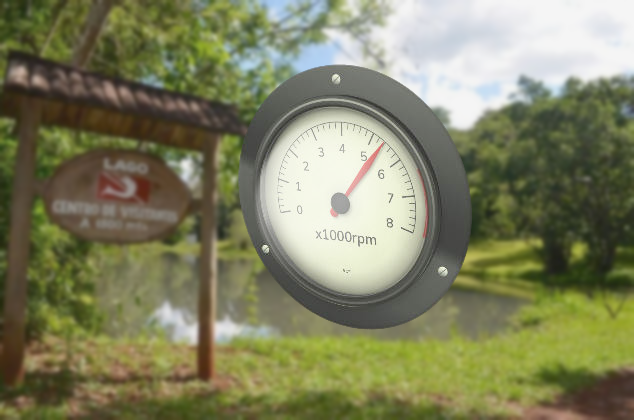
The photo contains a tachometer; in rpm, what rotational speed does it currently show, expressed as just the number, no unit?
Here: 5400
